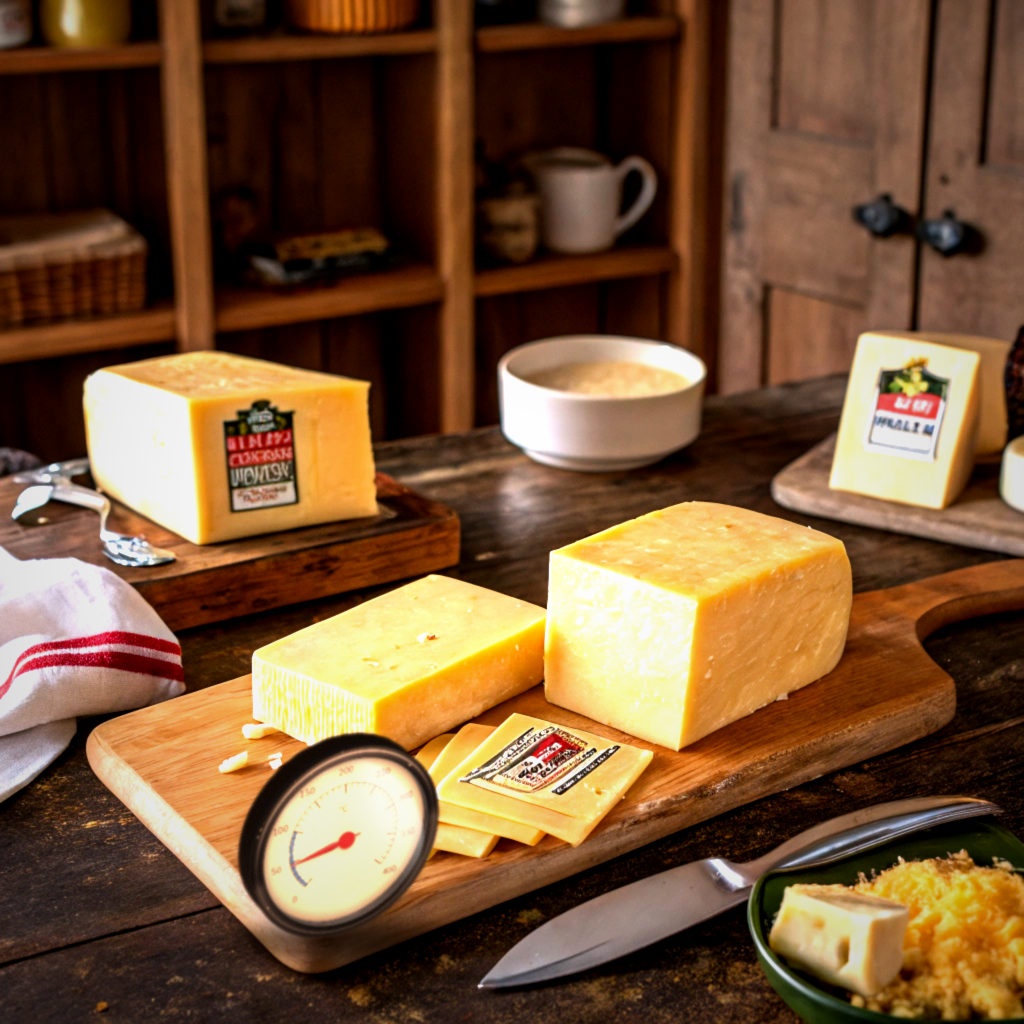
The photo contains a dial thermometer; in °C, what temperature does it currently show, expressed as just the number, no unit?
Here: 50
